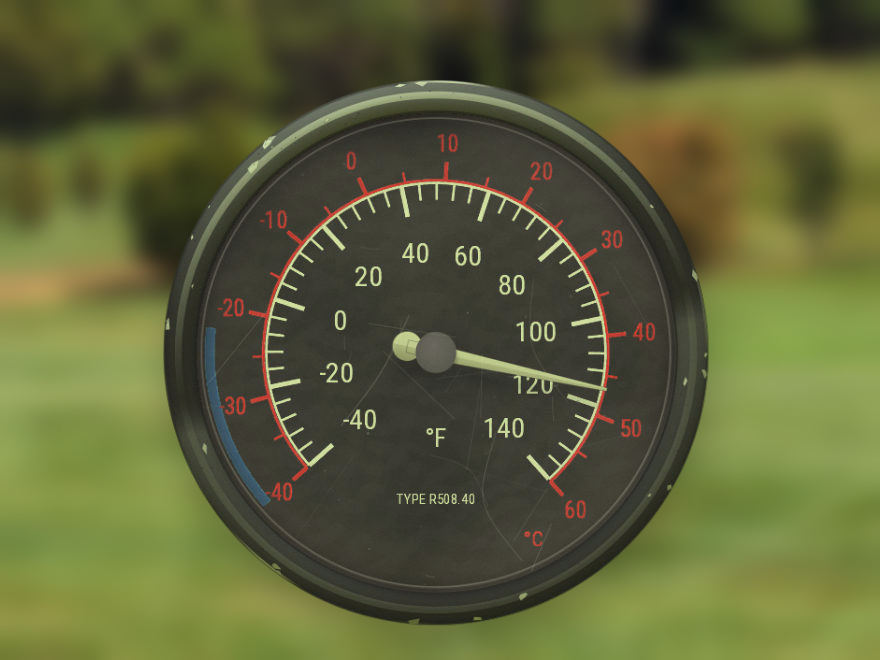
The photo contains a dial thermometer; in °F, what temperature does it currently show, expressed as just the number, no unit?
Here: 116
